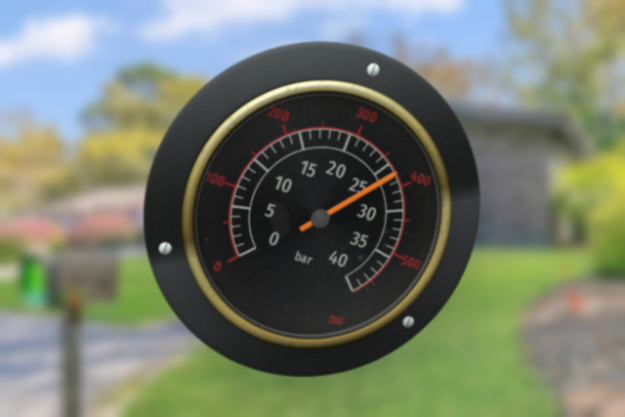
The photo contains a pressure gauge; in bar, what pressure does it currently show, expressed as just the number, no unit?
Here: 26
